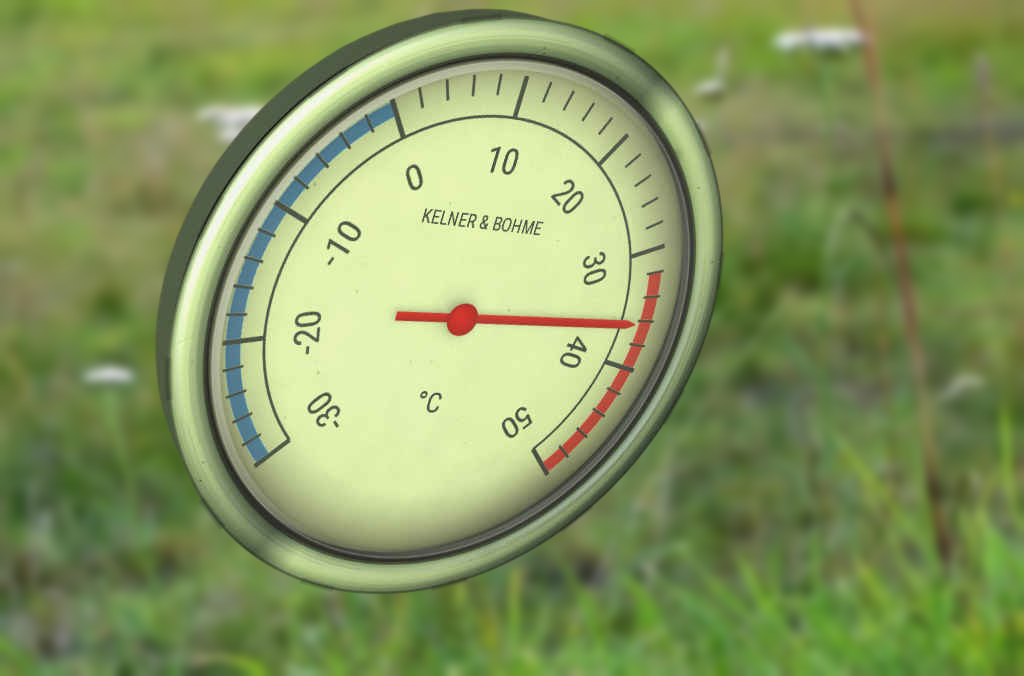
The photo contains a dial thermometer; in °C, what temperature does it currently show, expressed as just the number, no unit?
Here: 36
